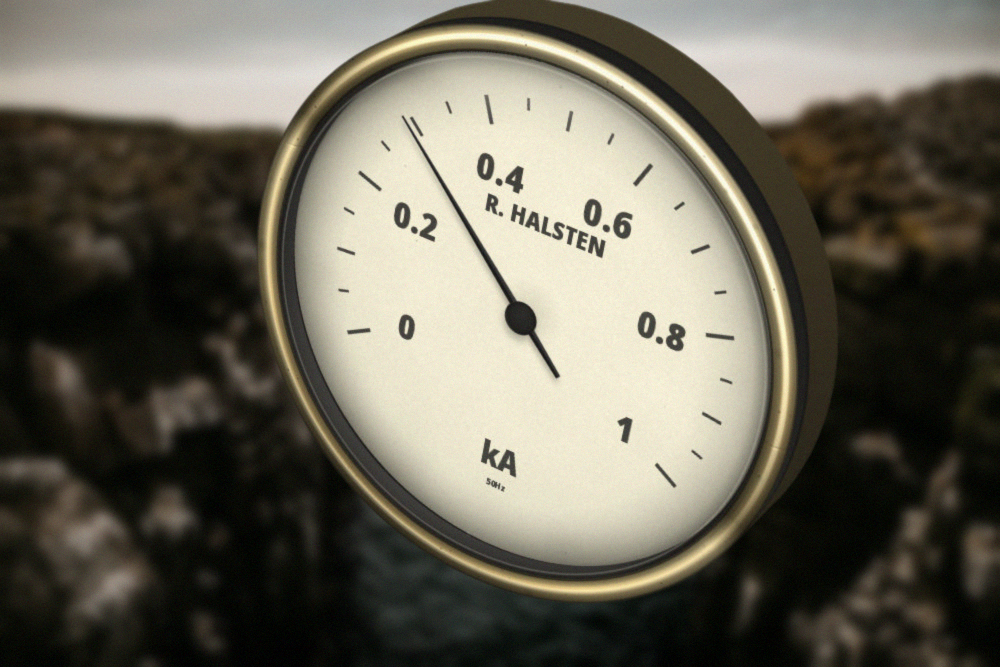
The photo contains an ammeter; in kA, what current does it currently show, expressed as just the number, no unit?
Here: 0.3
